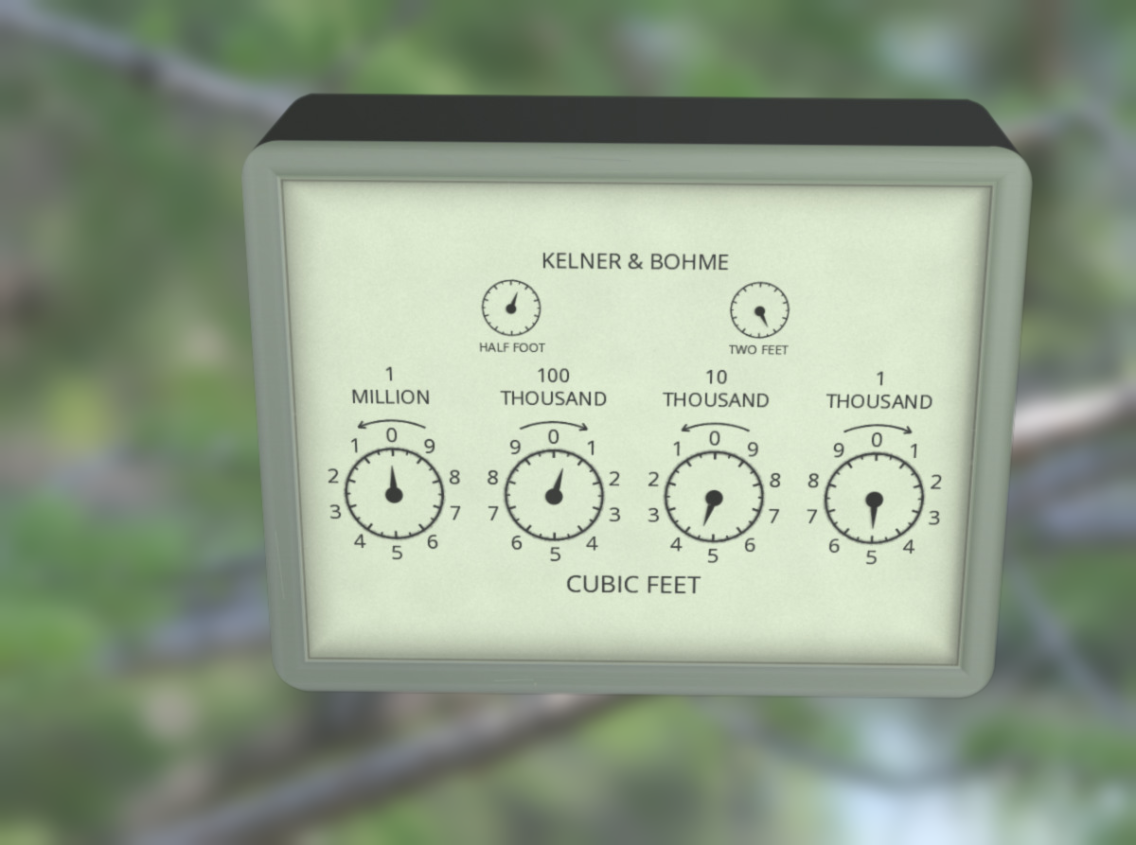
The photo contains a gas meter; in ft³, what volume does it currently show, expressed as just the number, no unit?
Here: 4500
